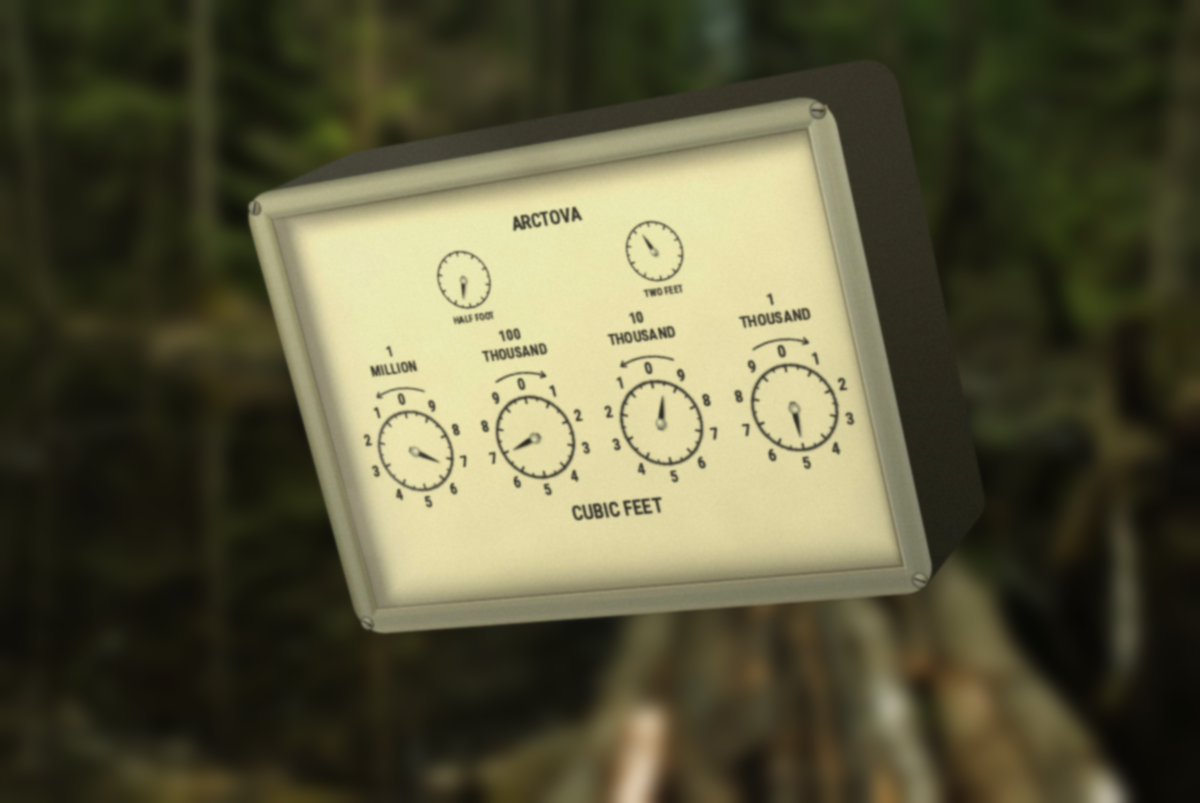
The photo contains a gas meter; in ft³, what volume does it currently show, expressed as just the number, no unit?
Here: 669500
